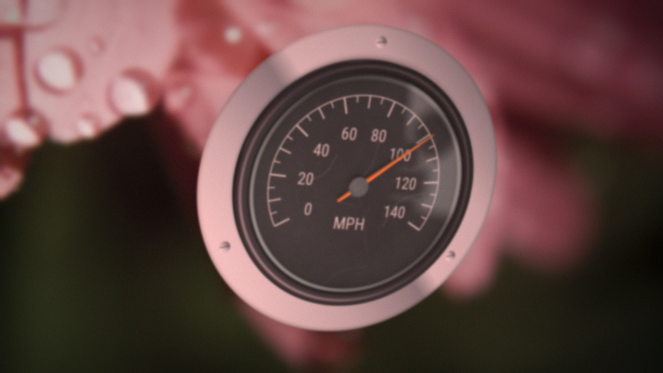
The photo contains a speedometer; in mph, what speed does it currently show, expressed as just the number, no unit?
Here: 100
